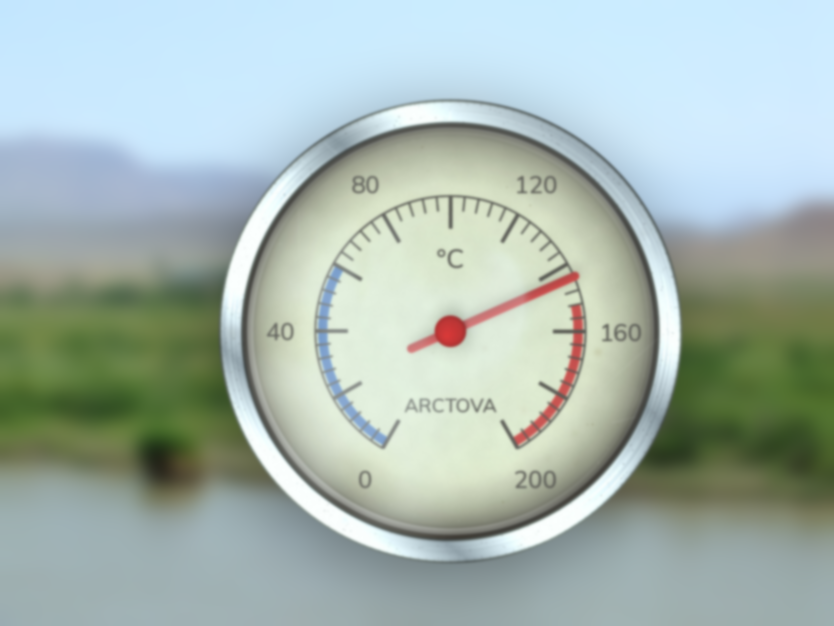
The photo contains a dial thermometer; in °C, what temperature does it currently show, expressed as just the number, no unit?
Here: 144
